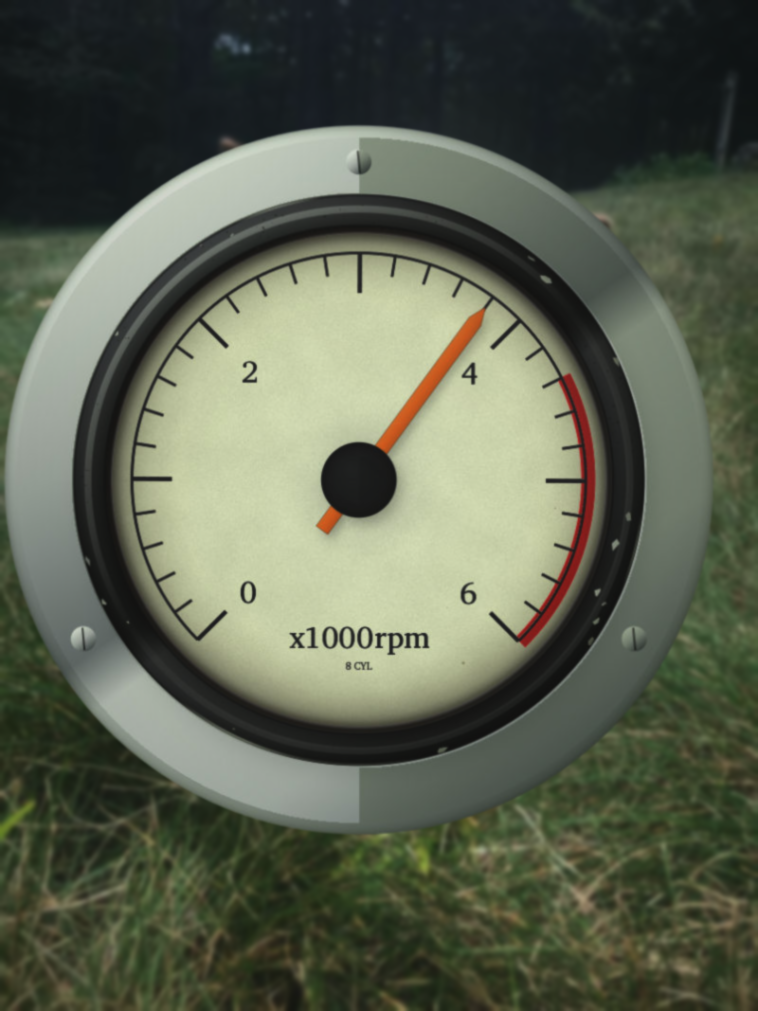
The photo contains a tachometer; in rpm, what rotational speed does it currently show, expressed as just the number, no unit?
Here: 3800
